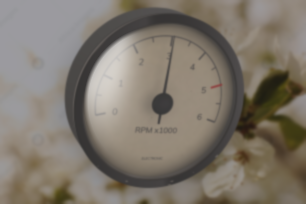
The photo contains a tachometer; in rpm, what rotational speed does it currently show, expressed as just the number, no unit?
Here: 3000
